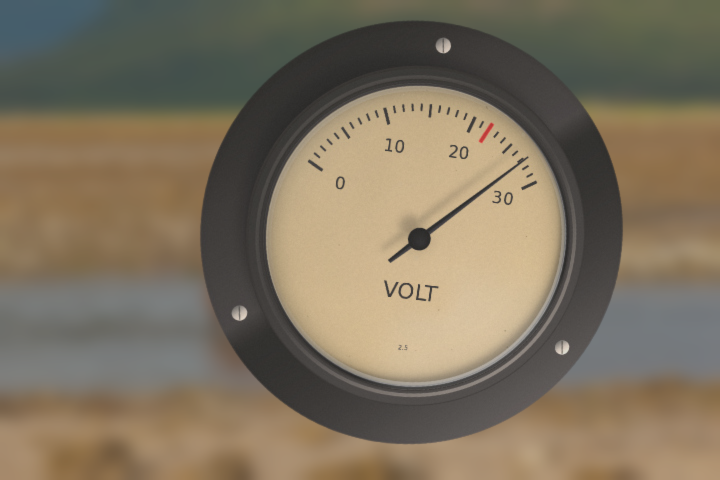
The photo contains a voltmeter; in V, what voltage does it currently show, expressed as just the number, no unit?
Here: 27
